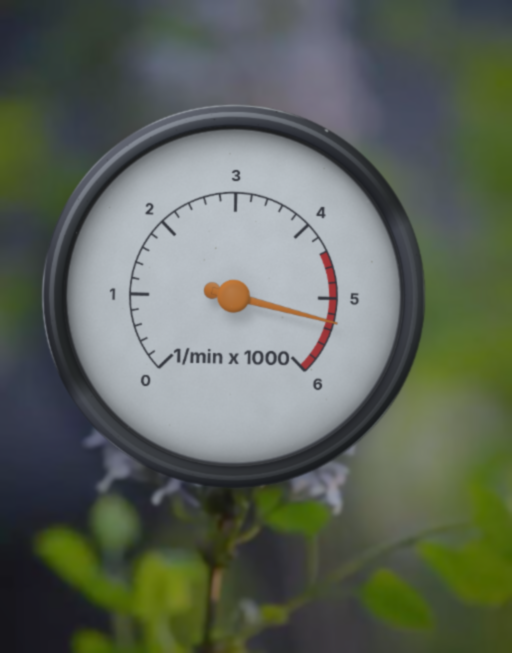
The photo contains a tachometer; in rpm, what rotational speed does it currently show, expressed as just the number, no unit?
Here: 5300
